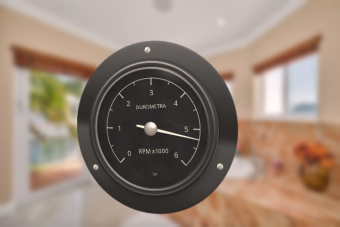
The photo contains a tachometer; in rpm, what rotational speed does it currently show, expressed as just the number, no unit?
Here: 5250
